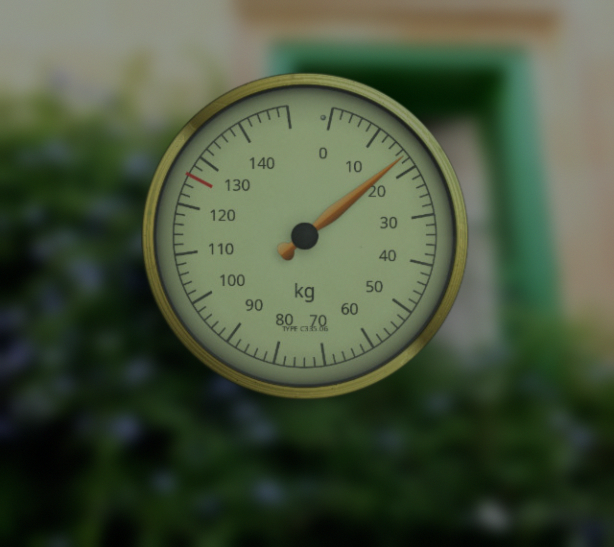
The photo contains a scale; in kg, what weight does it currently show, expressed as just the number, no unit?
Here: 17
